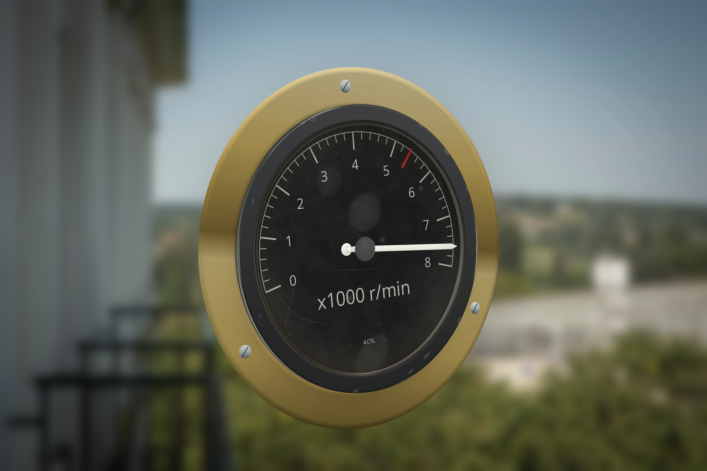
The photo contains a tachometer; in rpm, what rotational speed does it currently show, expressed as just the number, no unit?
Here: 7600
